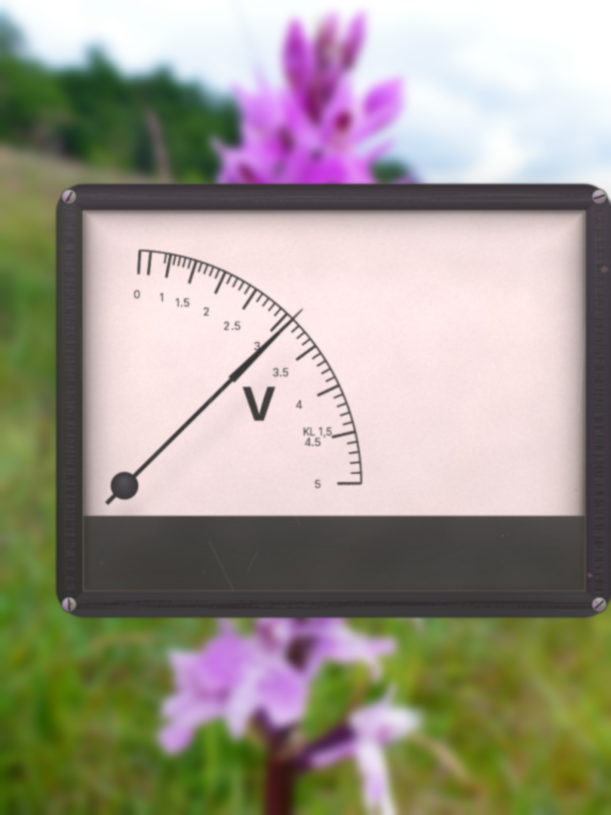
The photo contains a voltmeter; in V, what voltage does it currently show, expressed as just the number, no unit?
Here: 3.1
